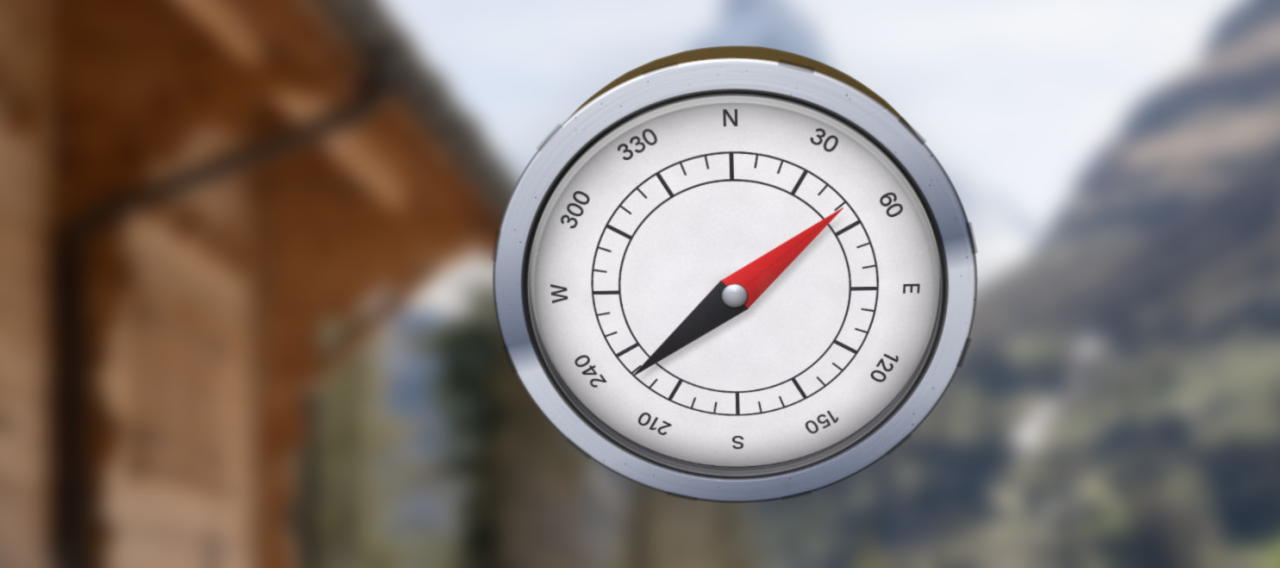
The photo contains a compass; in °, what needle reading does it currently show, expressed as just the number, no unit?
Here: 50
